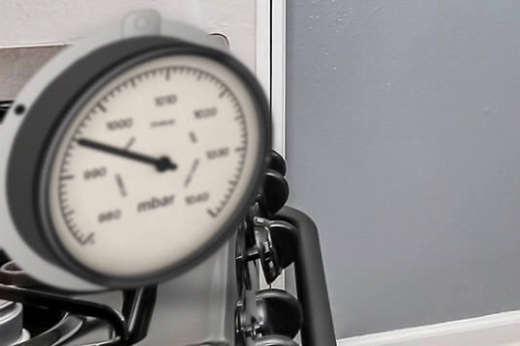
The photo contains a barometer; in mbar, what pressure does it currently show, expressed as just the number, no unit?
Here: 995
